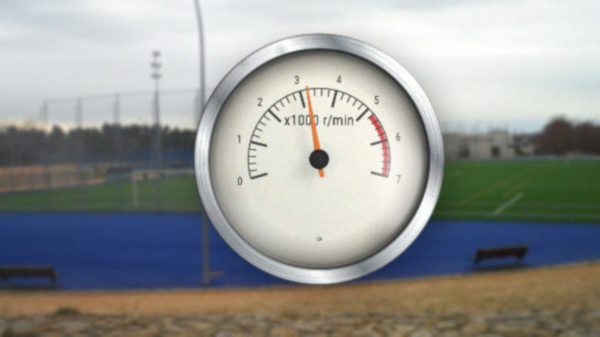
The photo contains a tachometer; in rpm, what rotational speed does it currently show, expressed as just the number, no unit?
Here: 3200
